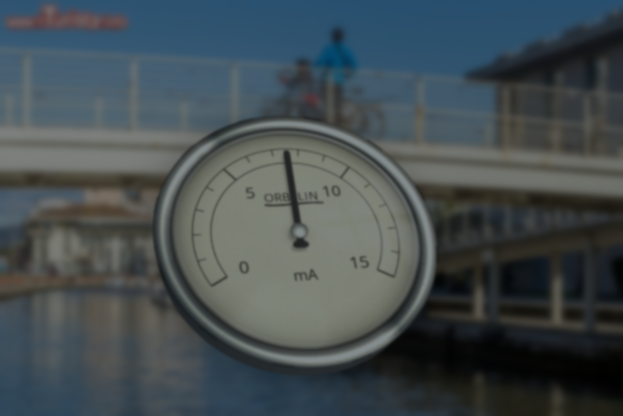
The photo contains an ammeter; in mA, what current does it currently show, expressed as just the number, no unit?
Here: 7.5
